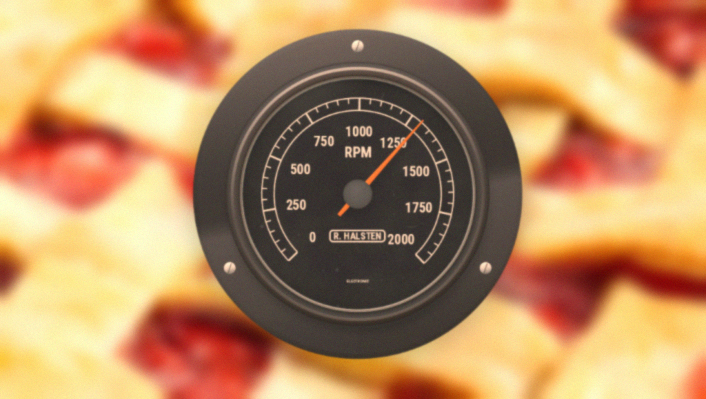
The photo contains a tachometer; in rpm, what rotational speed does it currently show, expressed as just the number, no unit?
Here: 1300
